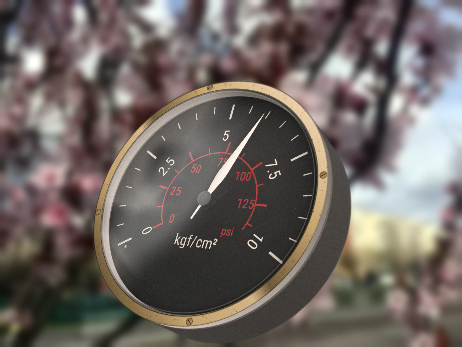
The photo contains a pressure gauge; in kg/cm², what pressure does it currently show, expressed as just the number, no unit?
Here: 6
